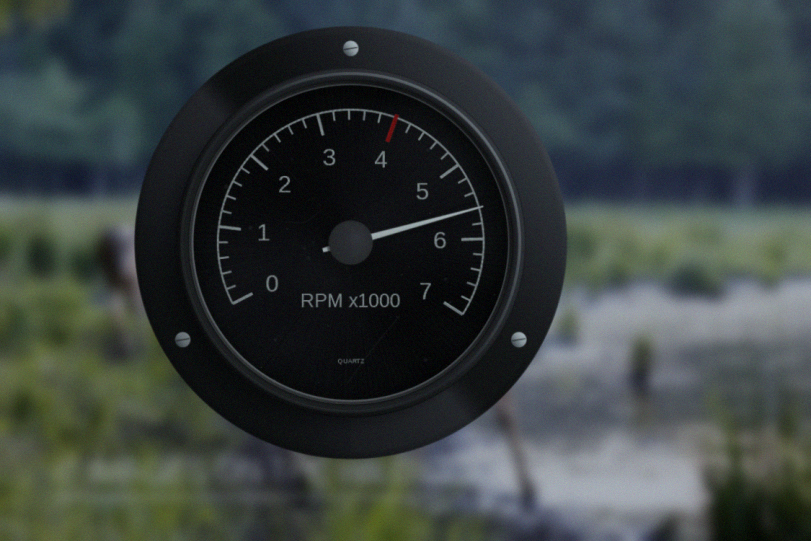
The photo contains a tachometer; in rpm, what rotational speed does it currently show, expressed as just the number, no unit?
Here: 5600
